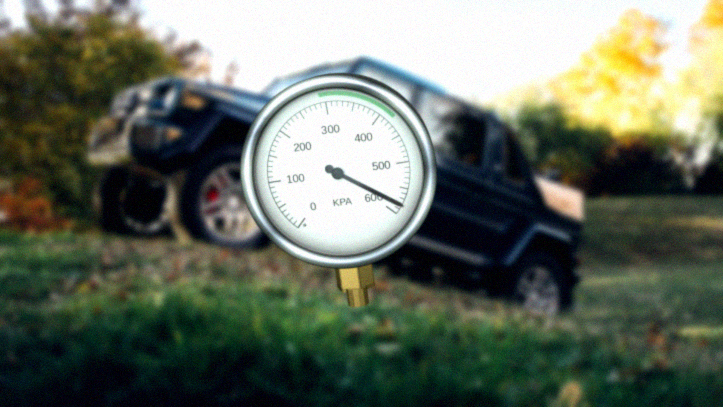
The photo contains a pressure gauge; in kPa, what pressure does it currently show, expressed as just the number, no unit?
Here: 580
